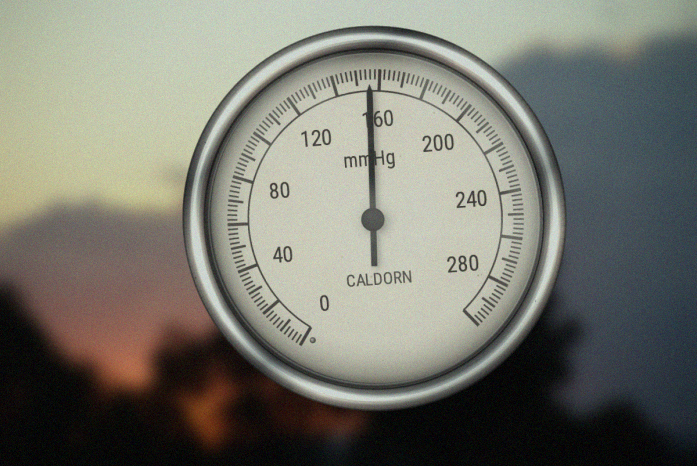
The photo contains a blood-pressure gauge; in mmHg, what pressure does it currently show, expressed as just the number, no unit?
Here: 156
